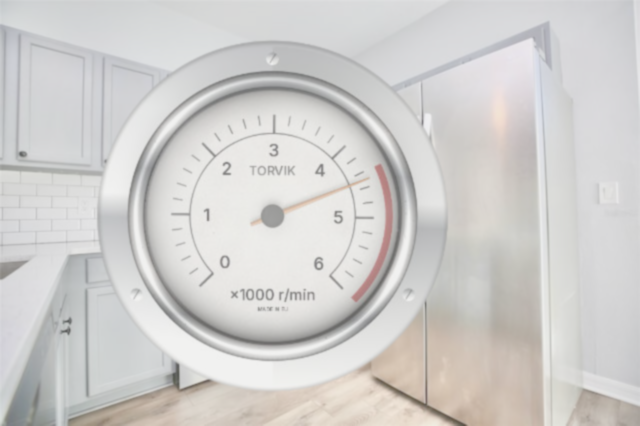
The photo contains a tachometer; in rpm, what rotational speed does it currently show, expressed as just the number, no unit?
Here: 4500
